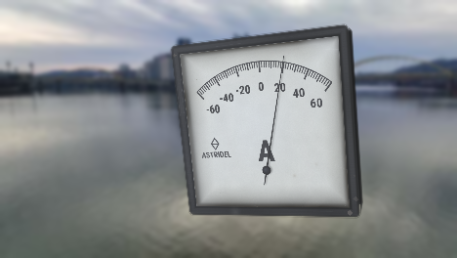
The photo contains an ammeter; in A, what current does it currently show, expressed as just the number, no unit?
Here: 20
